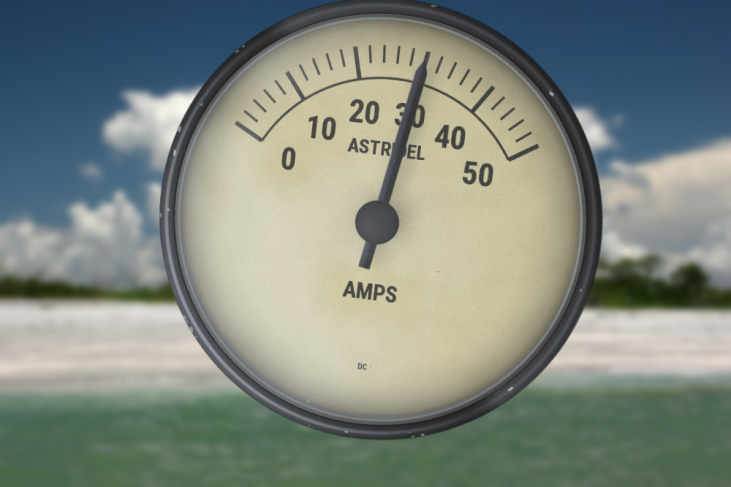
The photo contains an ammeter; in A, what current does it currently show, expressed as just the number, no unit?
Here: 30
